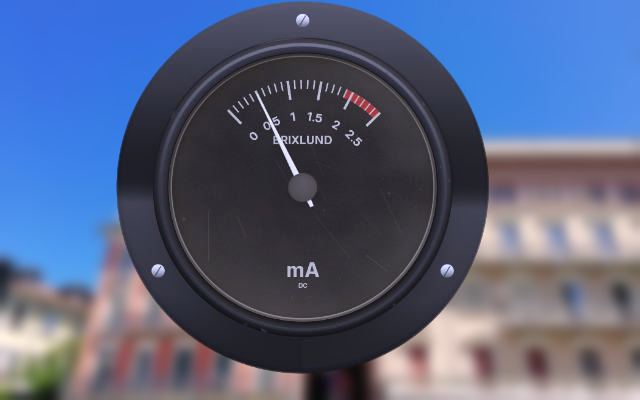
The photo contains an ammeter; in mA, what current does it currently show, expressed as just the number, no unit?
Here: 0.5
